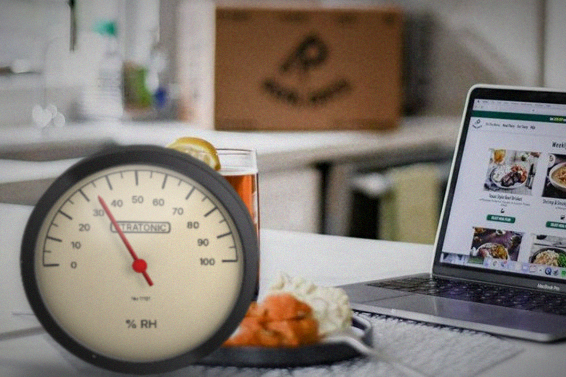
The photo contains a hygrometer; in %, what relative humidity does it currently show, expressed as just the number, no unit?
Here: 35
